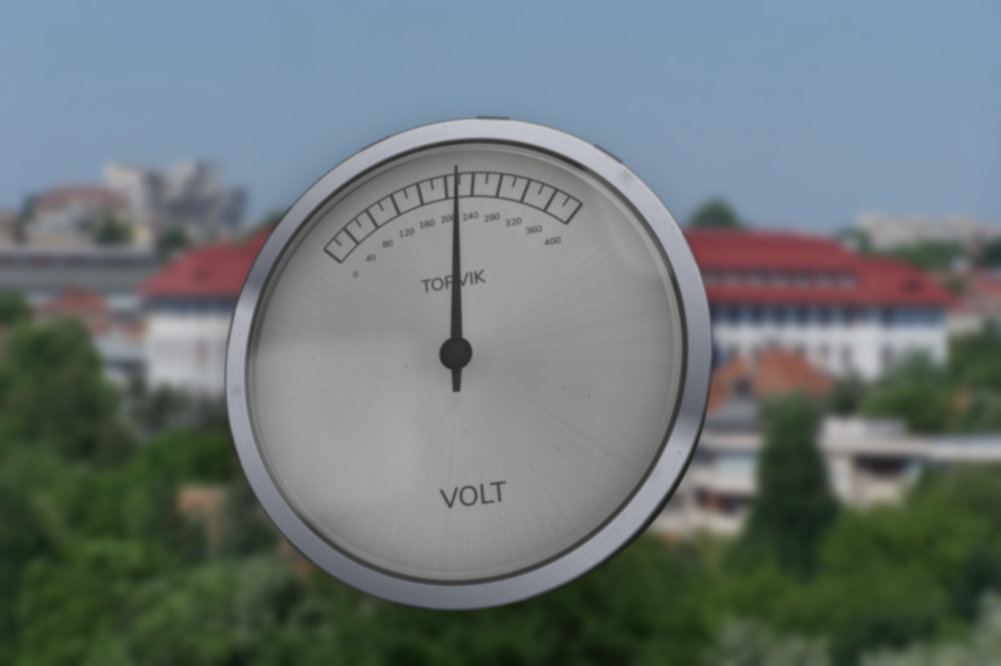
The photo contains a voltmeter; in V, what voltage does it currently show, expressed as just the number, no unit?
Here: 220
